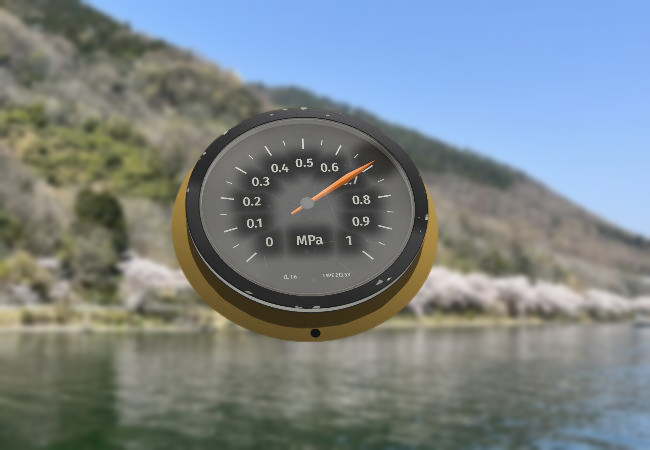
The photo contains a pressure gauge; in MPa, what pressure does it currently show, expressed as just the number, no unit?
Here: 0.7
